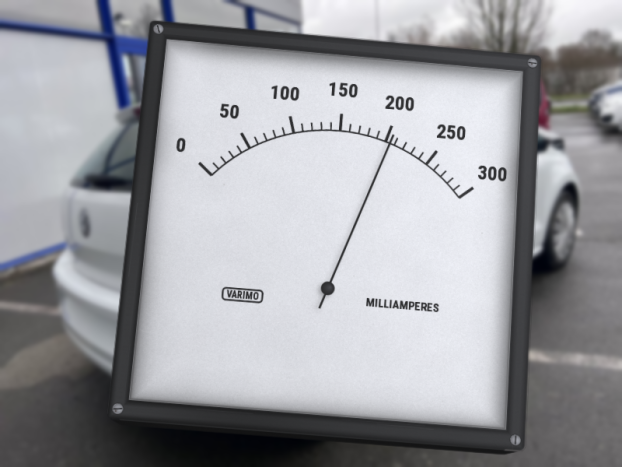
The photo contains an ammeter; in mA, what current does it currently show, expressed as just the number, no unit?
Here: 205
